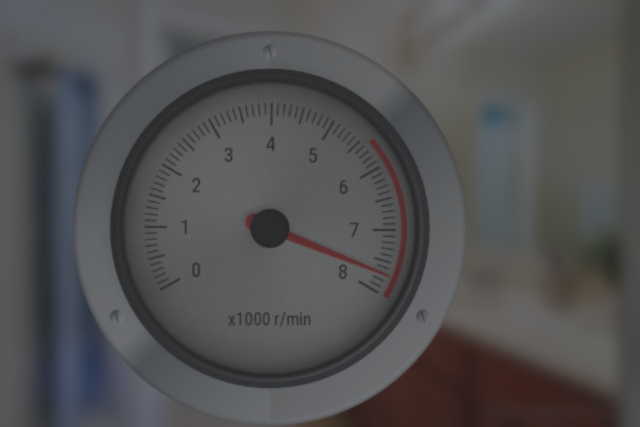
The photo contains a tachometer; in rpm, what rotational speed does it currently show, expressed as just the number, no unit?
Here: 7700
